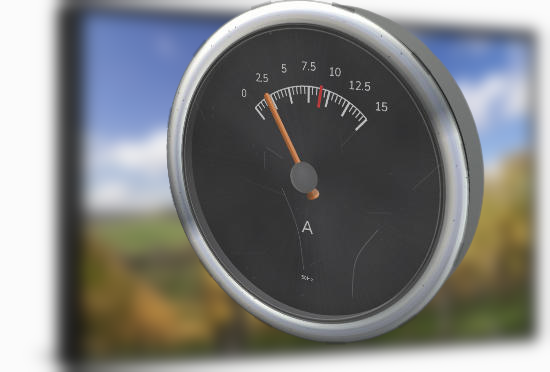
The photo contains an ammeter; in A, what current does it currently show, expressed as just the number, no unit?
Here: 2.5
